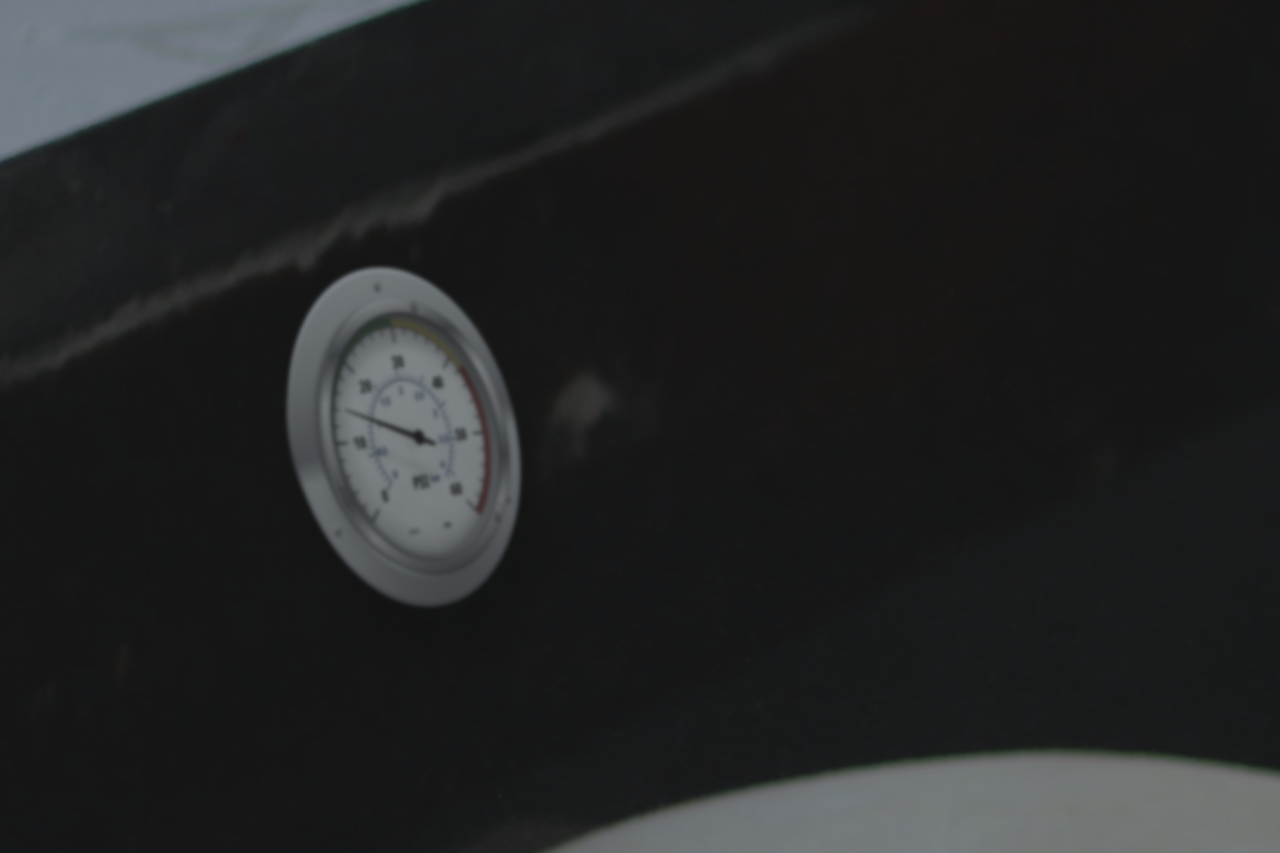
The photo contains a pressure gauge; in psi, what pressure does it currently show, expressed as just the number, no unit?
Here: 14
